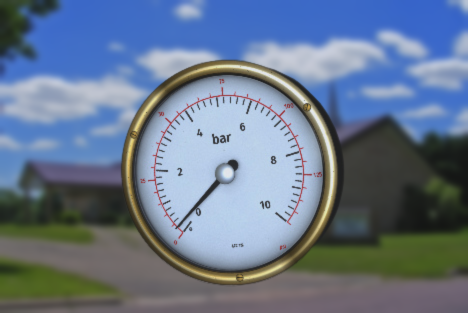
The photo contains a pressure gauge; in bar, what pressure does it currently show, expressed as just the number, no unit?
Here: 0.2
